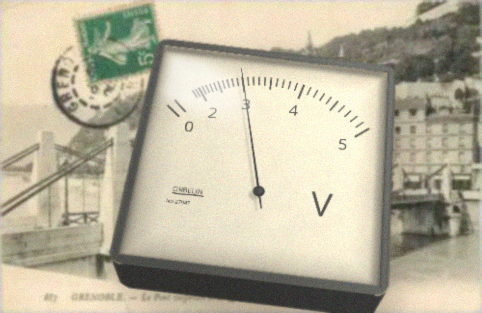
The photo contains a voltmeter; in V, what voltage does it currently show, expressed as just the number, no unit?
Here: 3
